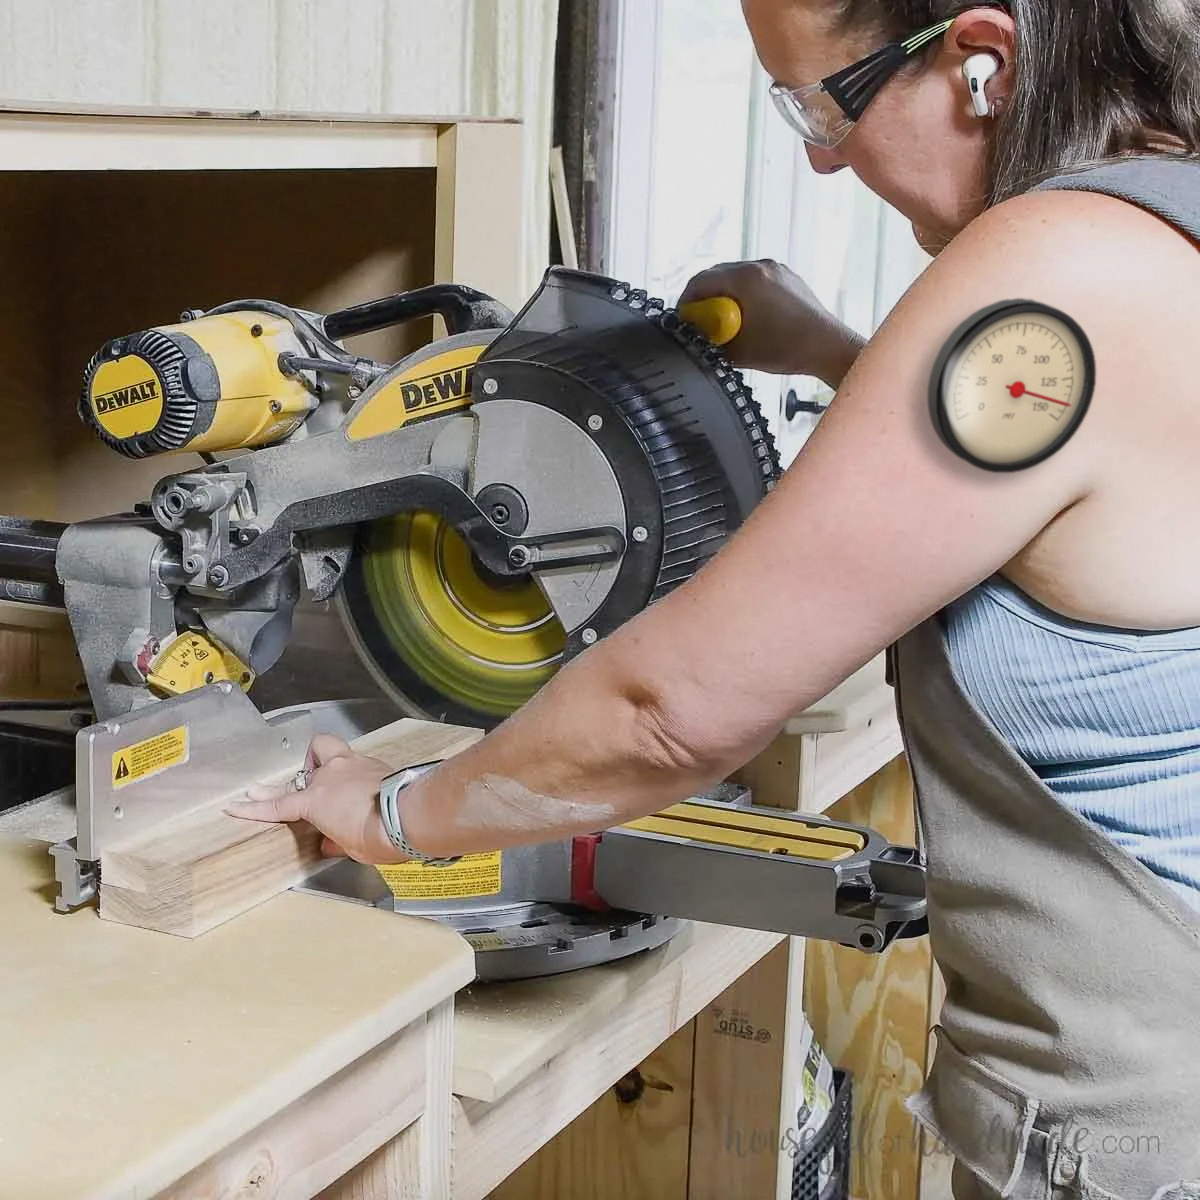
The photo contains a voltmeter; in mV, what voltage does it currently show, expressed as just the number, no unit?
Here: 140
